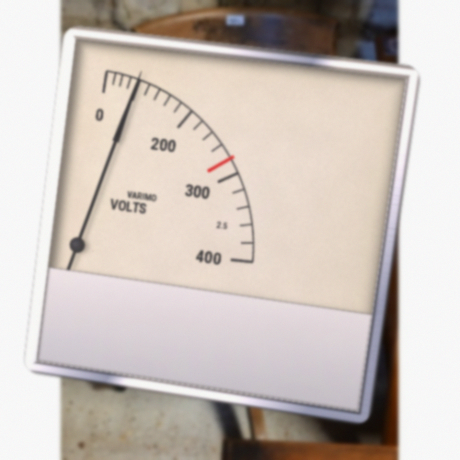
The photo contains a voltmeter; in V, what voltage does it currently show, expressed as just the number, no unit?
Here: 100
